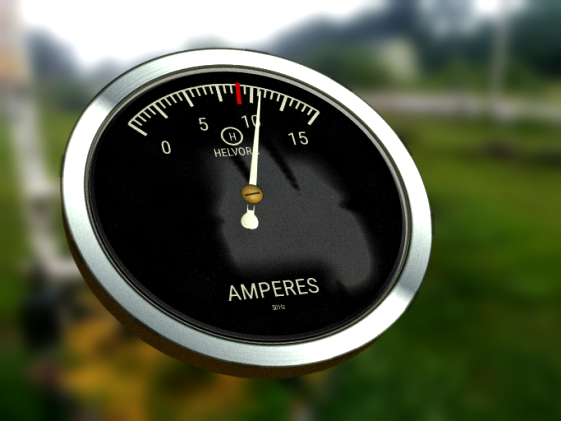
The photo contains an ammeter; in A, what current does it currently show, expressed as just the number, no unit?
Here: 10.5
